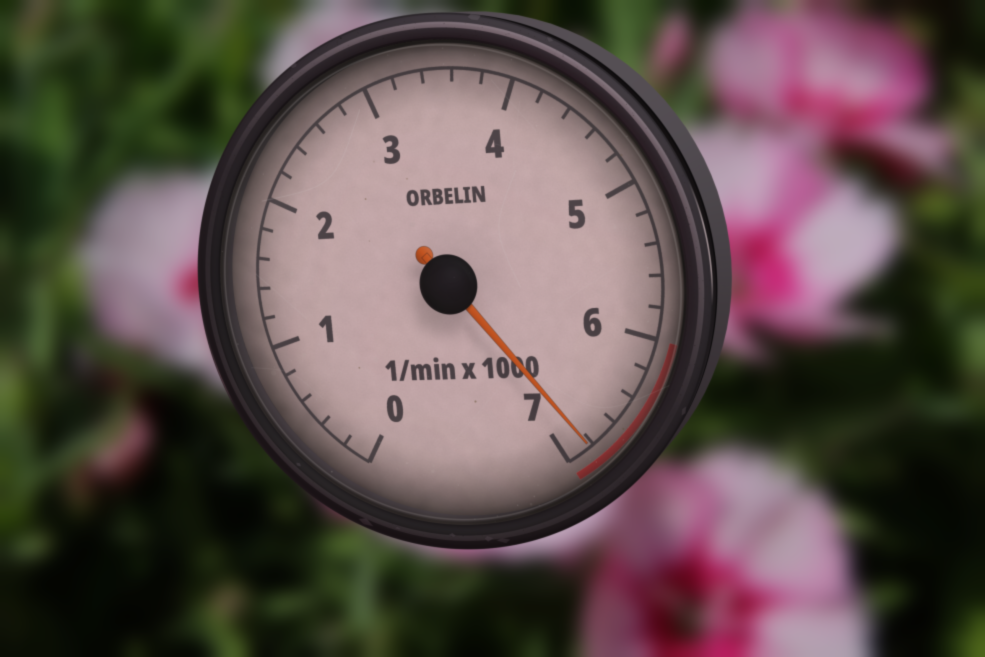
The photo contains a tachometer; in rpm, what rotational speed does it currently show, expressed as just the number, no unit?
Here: 6800
